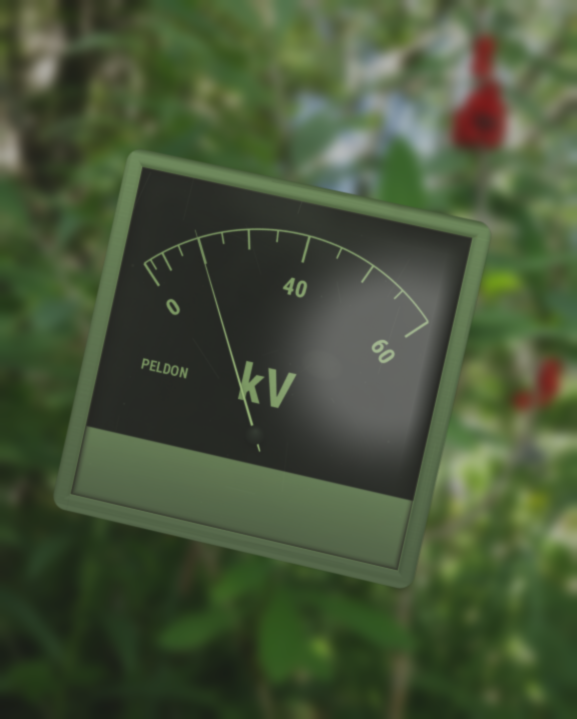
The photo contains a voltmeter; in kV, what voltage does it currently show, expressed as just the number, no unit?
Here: 20
